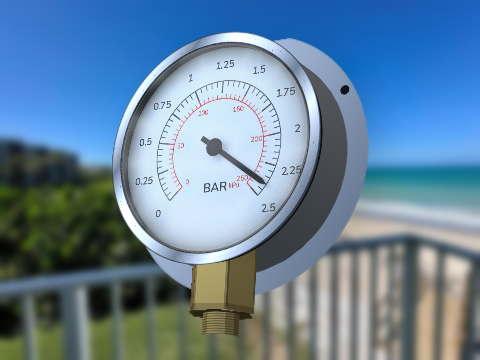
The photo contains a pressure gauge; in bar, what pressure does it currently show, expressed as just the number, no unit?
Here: 2.4
